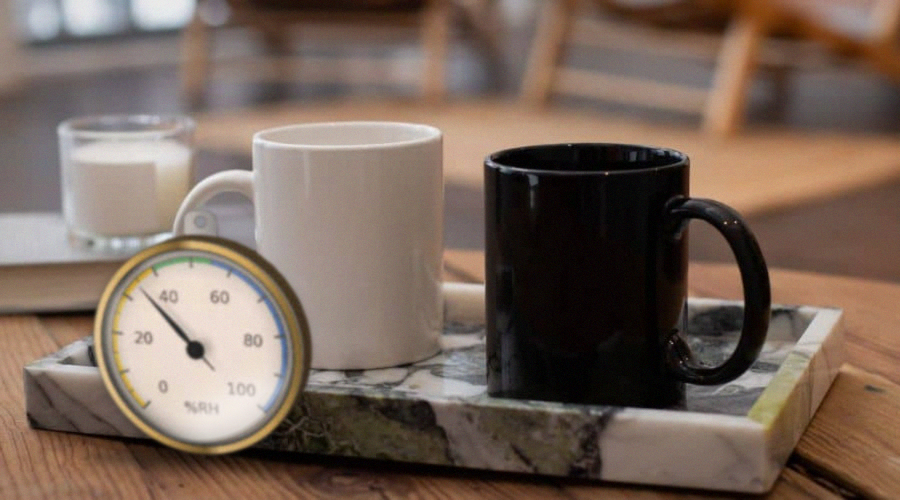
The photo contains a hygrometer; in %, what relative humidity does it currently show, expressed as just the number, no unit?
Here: 35
